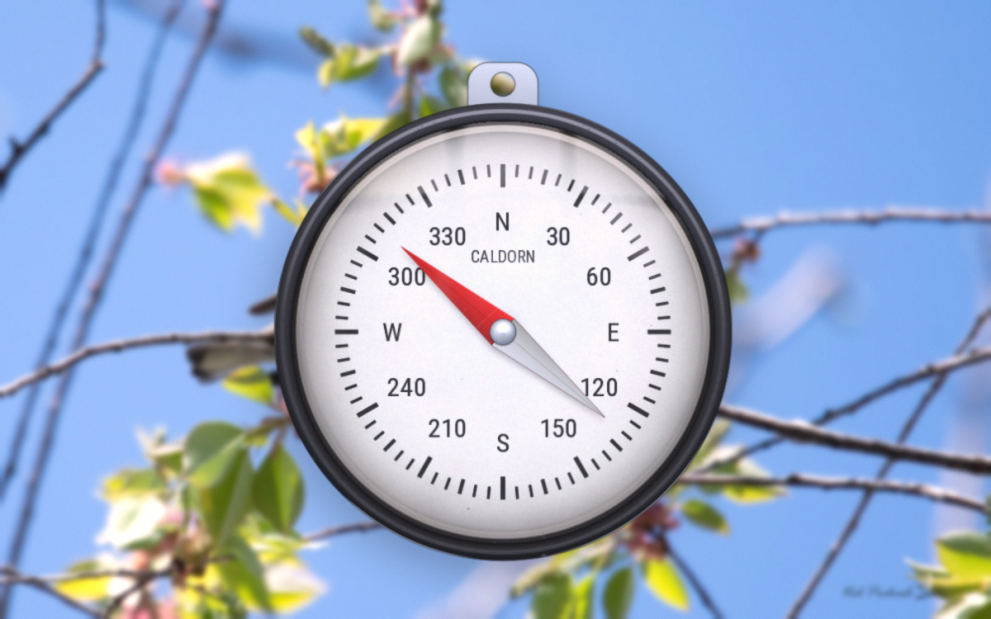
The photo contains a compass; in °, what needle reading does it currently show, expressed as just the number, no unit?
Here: 310
